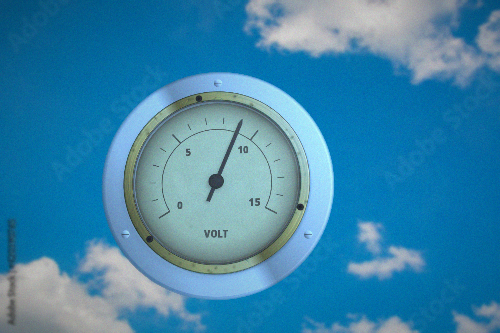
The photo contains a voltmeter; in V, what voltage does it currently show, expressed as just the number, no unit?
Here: 9
